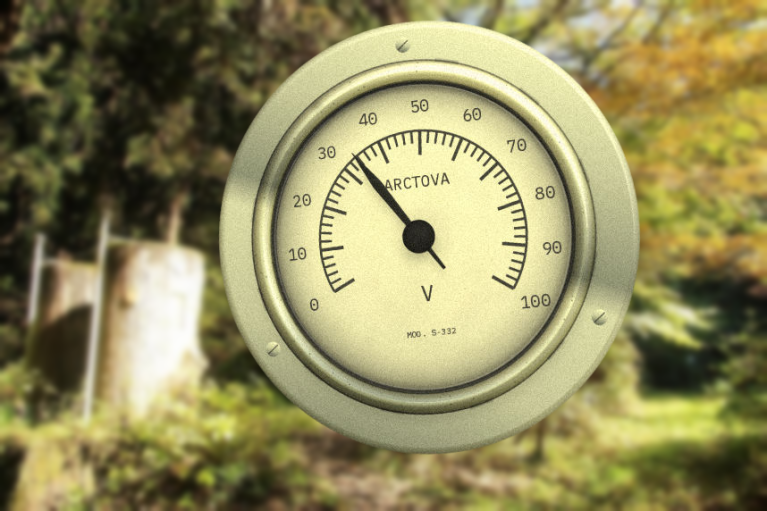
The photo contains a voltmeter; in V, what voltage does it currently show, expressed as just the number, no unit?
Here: 34
